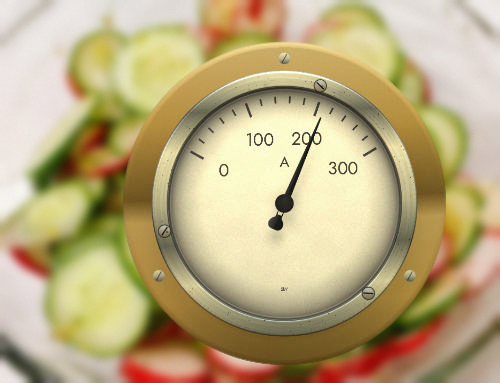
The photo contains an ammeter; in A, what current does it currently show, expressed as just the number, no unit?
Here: 210
